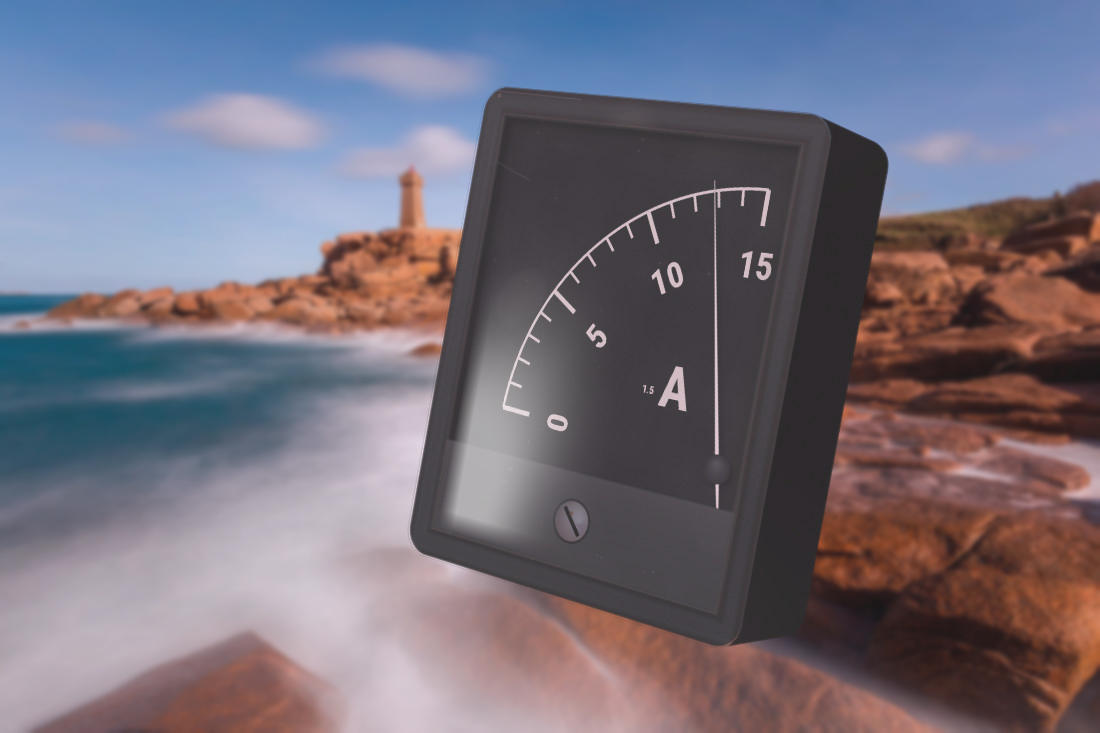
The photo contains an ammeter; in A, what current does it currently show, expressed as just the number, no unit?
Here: 13
